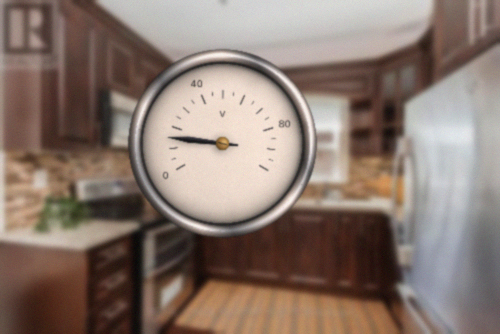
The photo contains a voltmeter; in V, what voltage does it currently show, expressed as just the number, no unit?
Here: 15
